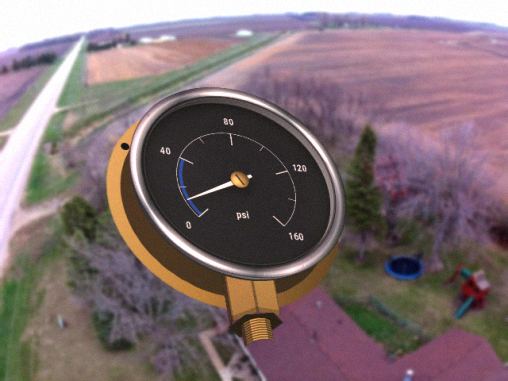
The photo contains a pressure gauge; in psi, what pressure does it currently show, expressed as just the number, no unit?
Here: 10
